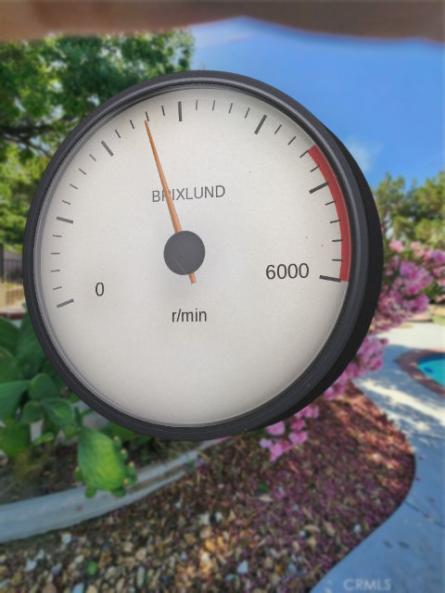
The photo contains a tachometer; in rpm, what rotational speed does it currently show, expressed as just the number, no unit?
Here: 2600
